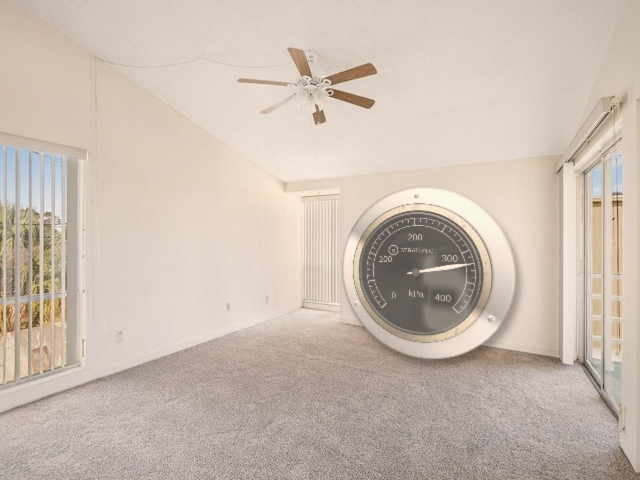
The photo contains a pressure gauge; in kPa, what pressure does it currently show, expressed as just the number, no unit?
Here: 320
